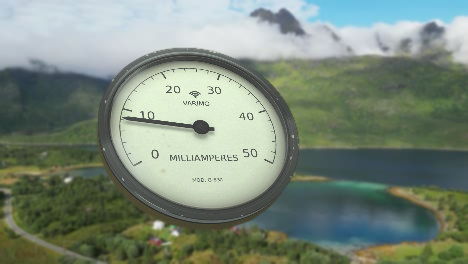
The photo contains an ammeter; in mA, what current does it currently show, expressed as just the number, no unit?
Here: 8
